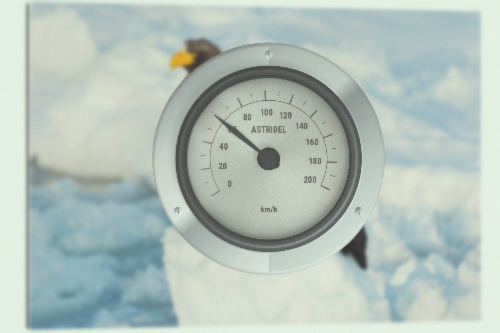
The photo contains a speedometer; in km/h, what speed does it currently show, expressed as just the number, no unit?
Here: 60
